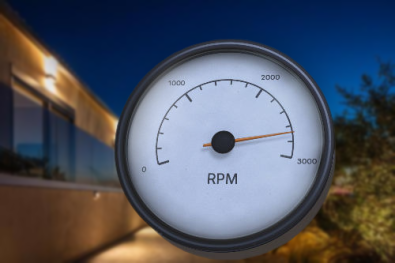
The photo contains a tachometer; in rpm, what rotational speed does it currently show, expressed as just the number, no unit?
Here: 2700
